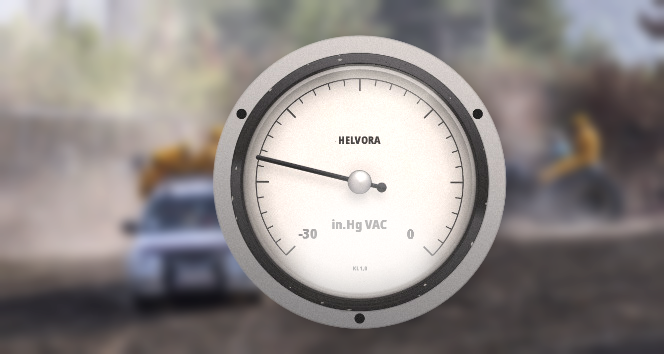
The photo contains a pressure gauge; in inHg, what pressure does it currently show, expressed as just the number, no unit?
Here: -23.5
